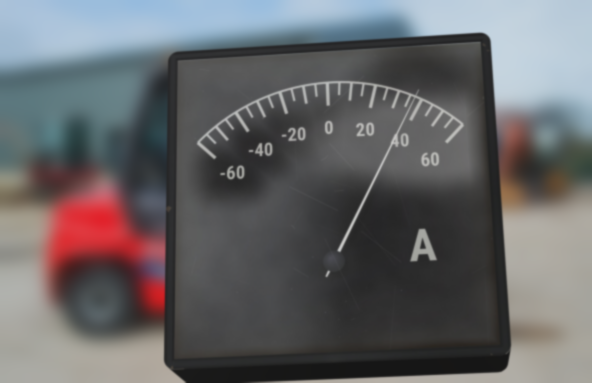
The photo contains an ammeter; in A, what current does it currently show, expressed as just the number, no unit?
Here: 37.5
